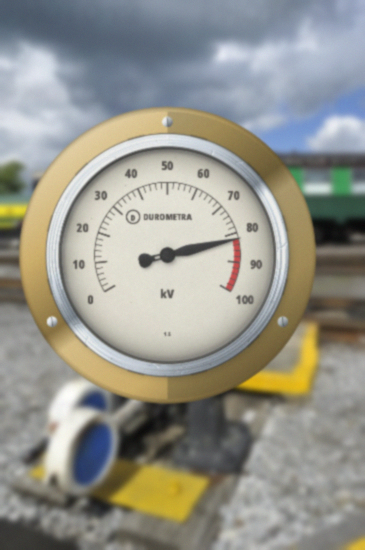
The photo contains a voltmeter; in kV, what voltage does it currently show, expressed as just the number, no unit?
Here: 82
